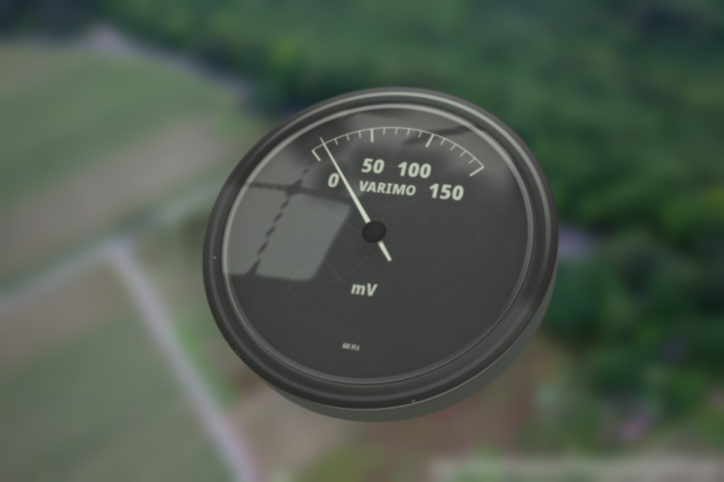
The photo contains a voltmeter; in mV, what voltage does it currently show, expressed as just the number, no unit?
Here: 10
